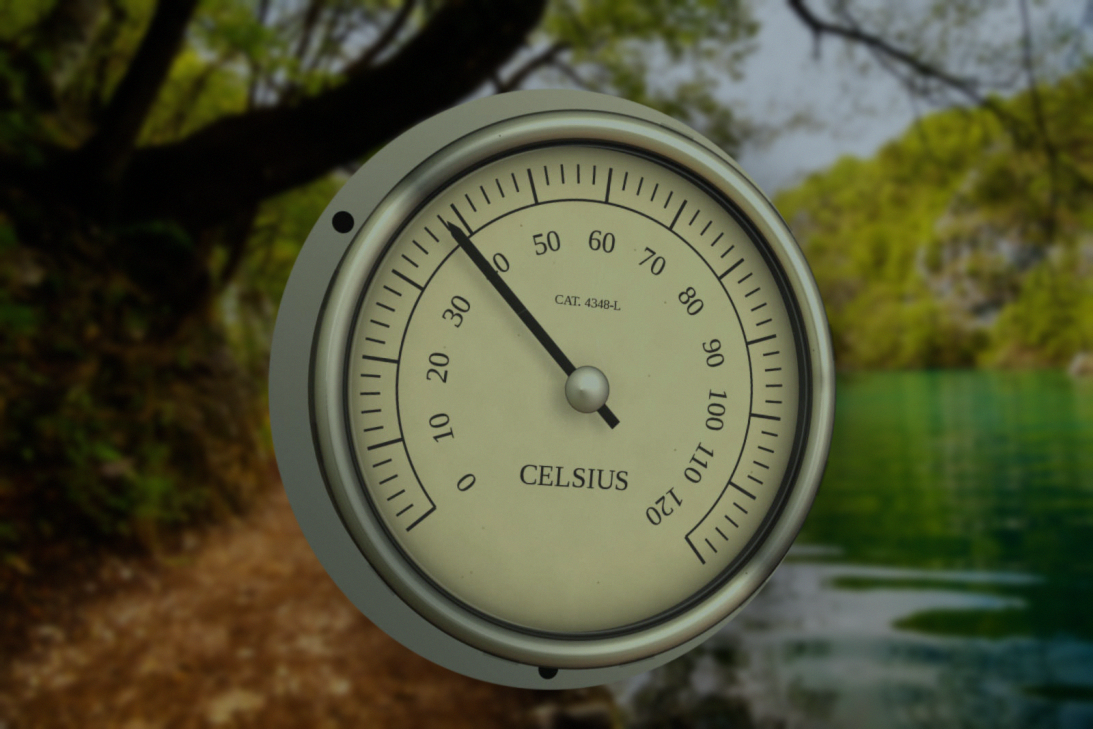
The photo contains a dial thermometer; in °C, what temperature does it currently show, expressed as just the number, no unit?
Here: 38
